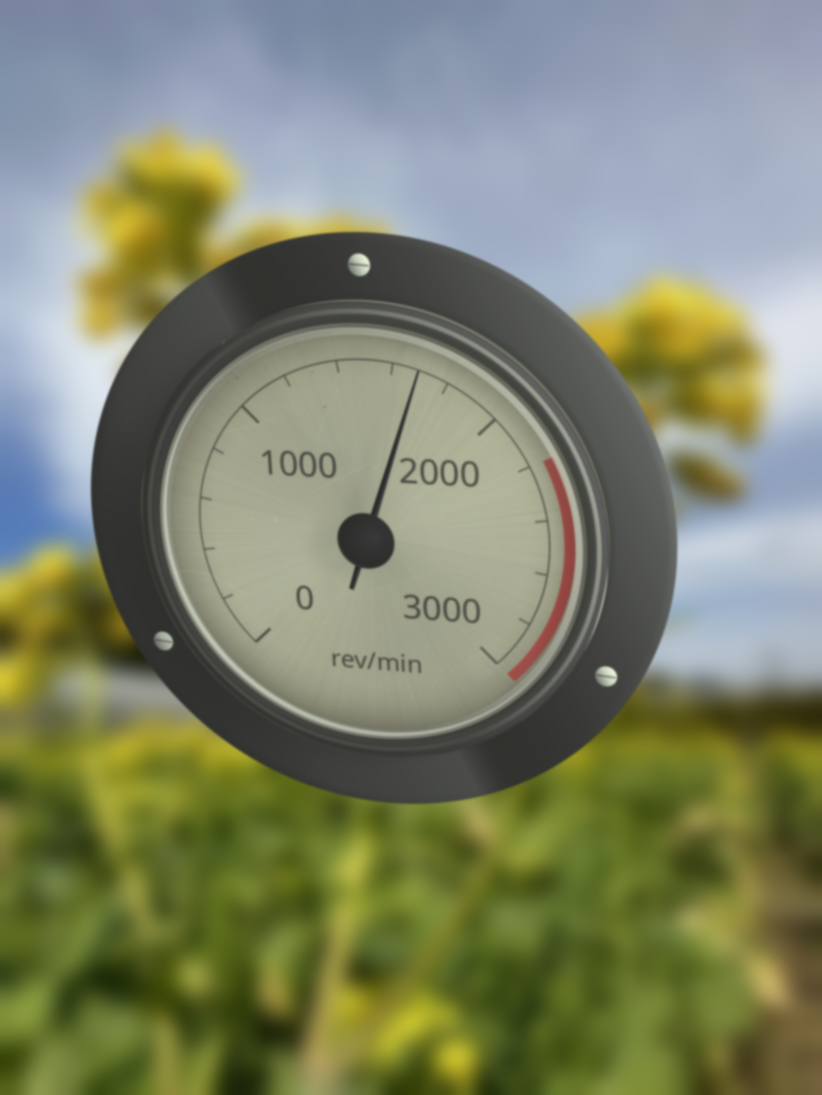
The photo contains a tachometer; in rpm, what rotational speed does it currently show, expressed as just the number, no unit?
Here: 1700
